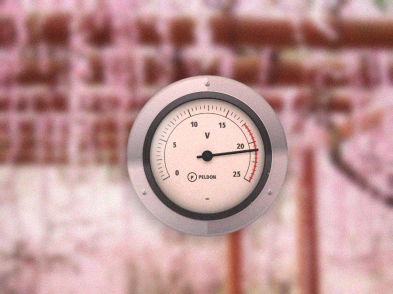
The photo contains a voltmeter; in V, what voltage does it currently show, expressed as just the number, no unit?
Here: 21
